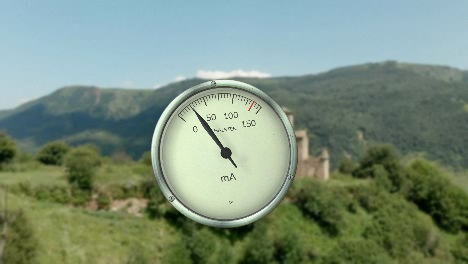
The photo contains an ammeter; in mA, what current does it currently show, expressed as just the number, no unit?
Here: 25
